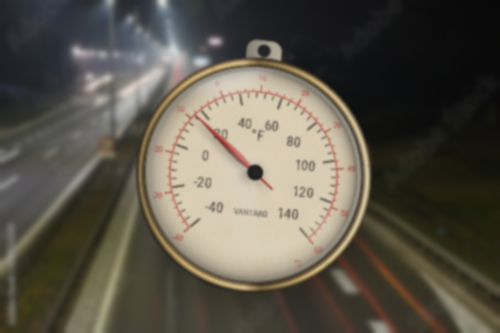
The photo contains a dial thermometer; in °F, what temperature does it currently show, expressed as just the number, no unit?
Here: 16
